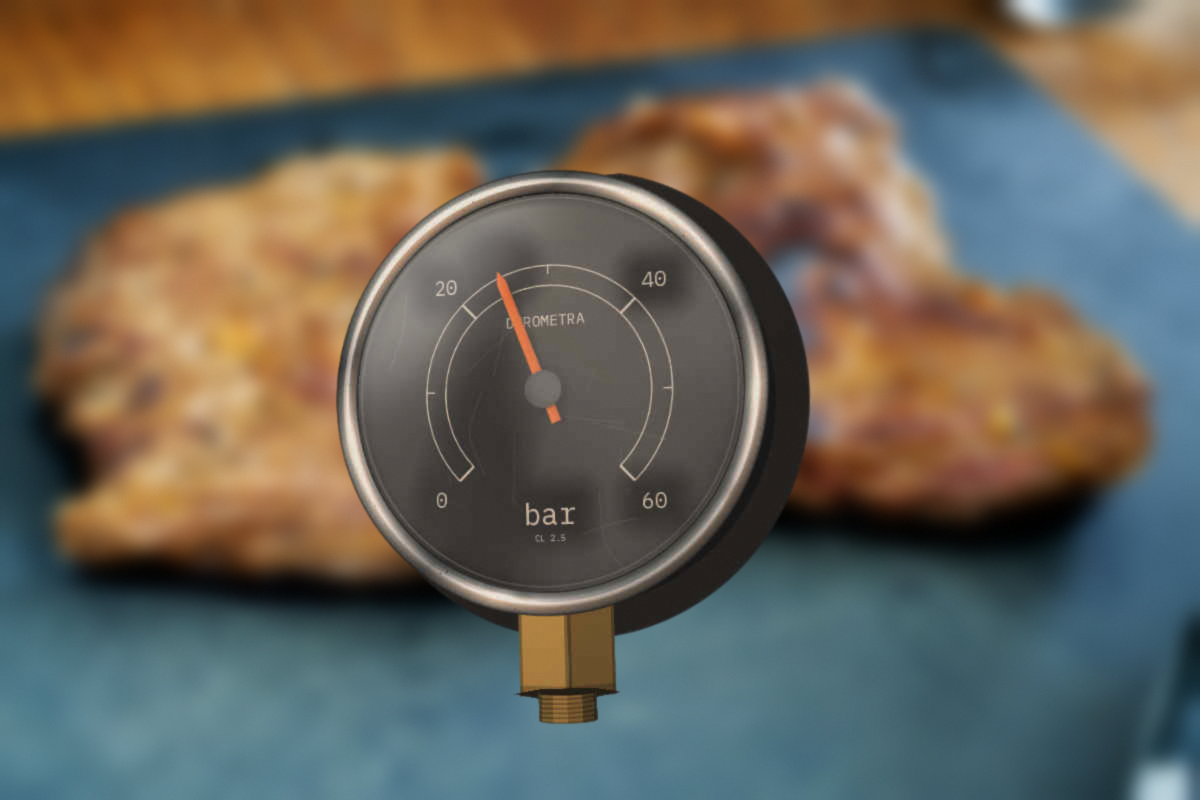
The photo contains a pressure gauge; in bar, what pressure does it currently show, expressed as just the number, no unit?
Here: 25
